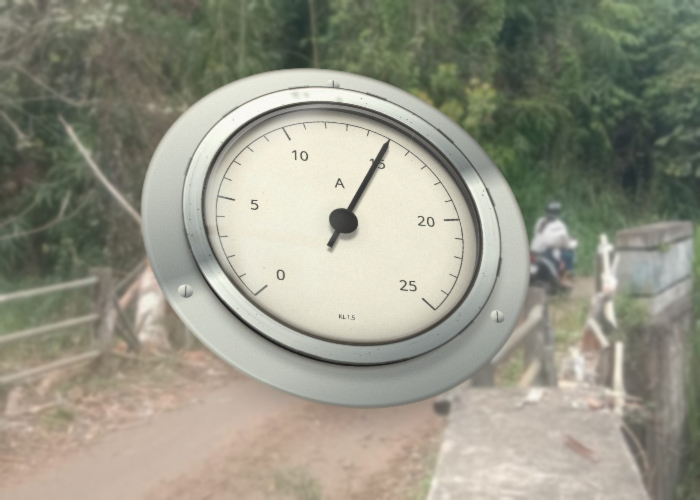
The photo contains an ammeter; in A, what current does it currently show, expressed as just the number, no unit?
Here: 15
